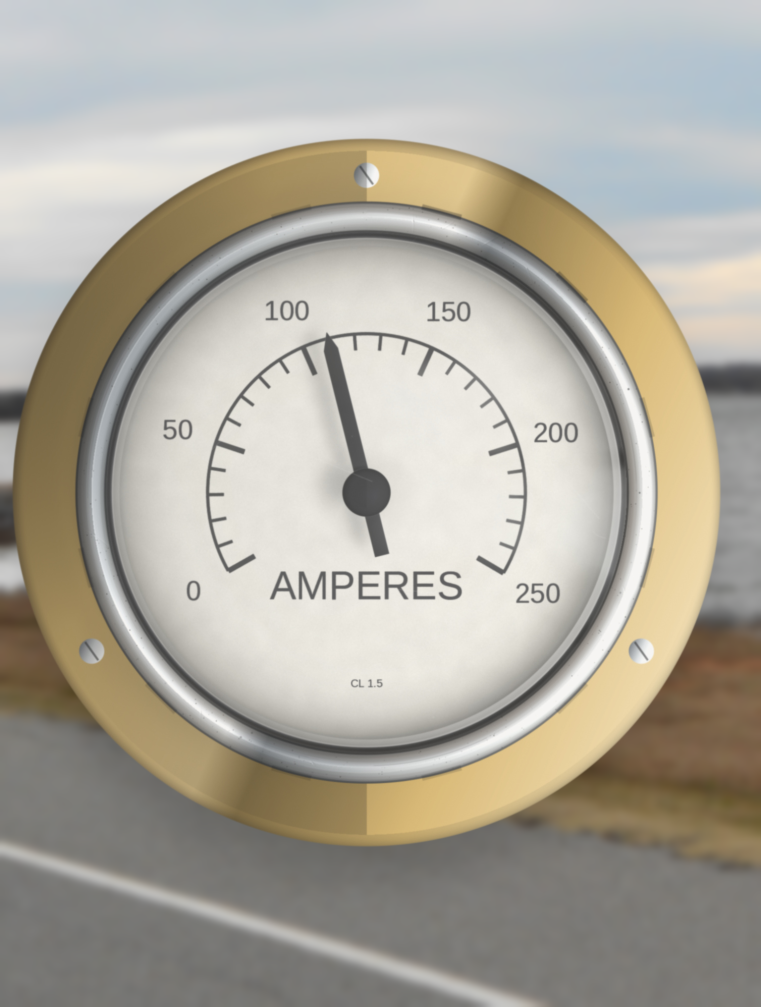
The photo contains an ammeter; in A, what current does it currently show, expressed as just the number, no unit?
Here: 110
